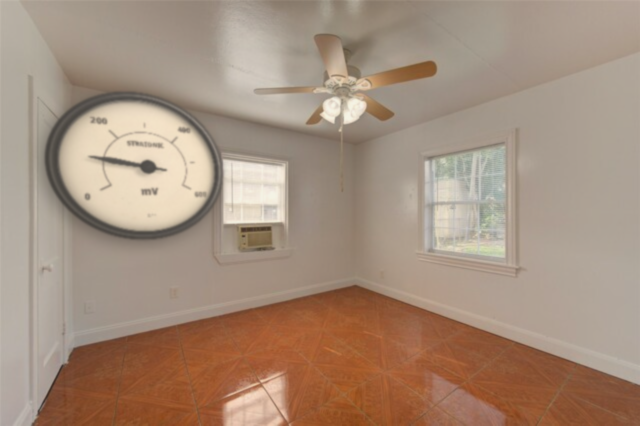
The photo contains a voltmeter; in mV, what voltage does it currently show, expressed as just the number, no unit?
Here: 100
